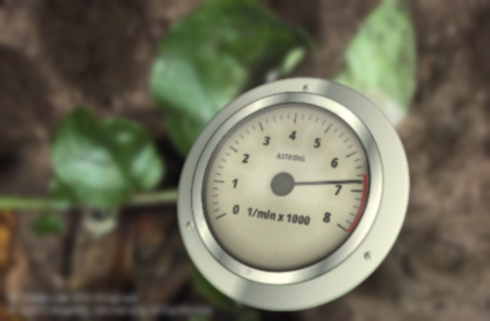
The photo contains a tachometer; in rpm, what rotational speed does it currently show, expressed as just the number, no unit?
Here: 6800
